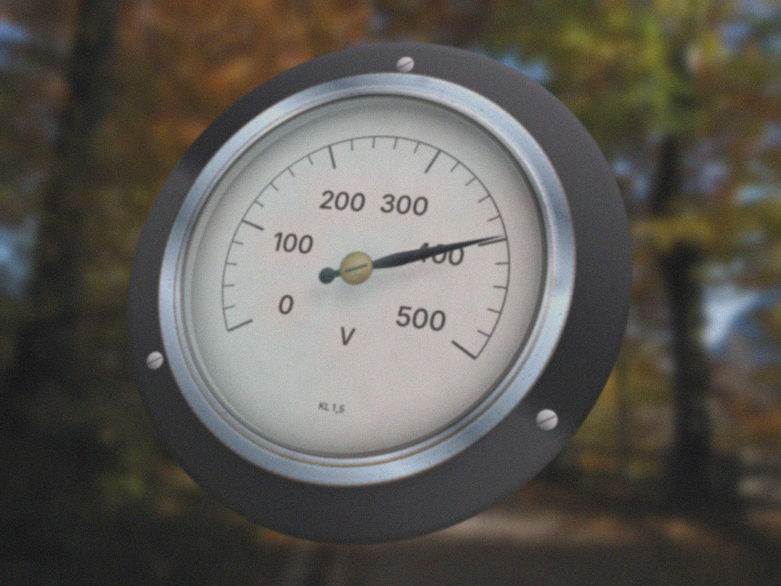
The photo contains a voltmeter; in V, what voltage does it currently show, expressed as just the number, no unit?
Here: 400
